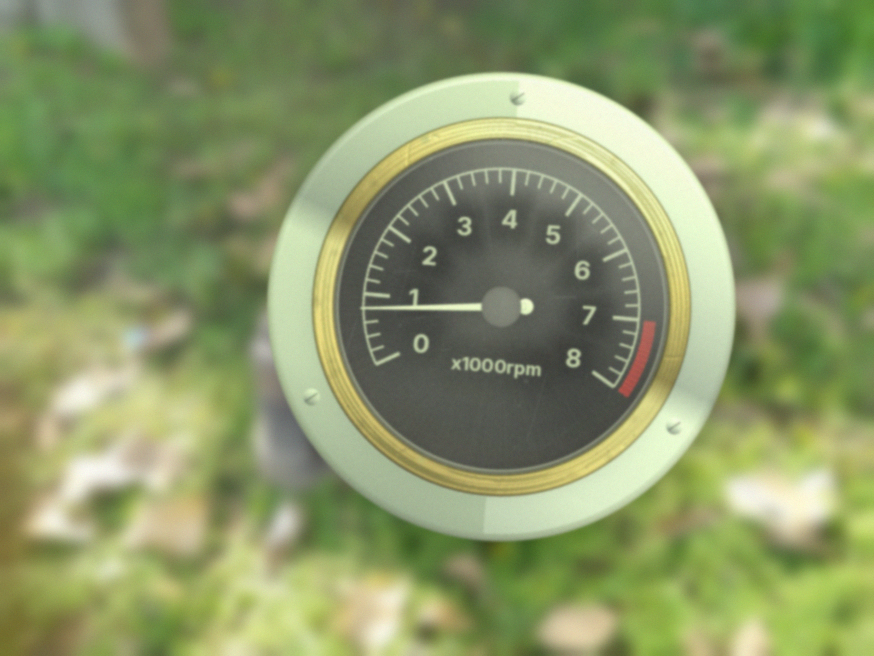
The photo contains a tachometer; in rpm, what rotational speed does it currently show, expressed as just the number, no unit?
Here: 800
